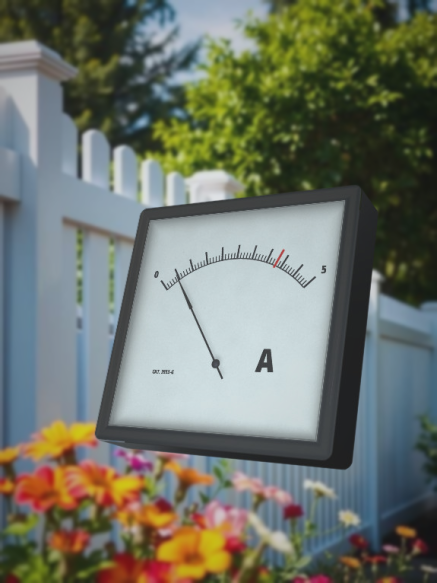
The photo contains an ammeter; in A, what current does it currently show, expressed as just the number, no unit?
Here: 0.5
